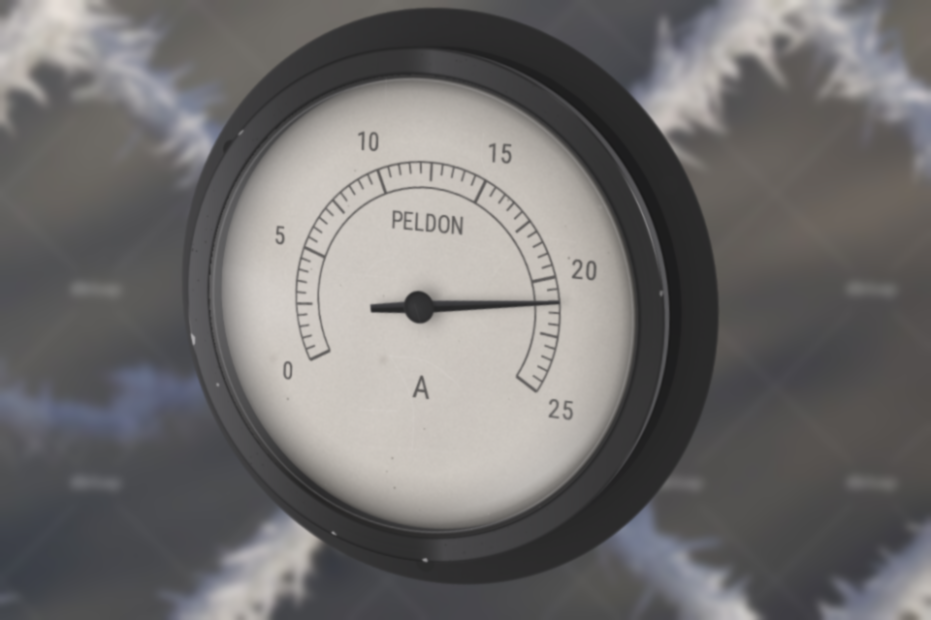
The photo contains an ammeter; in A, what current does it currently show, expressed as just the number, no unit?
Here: 21
